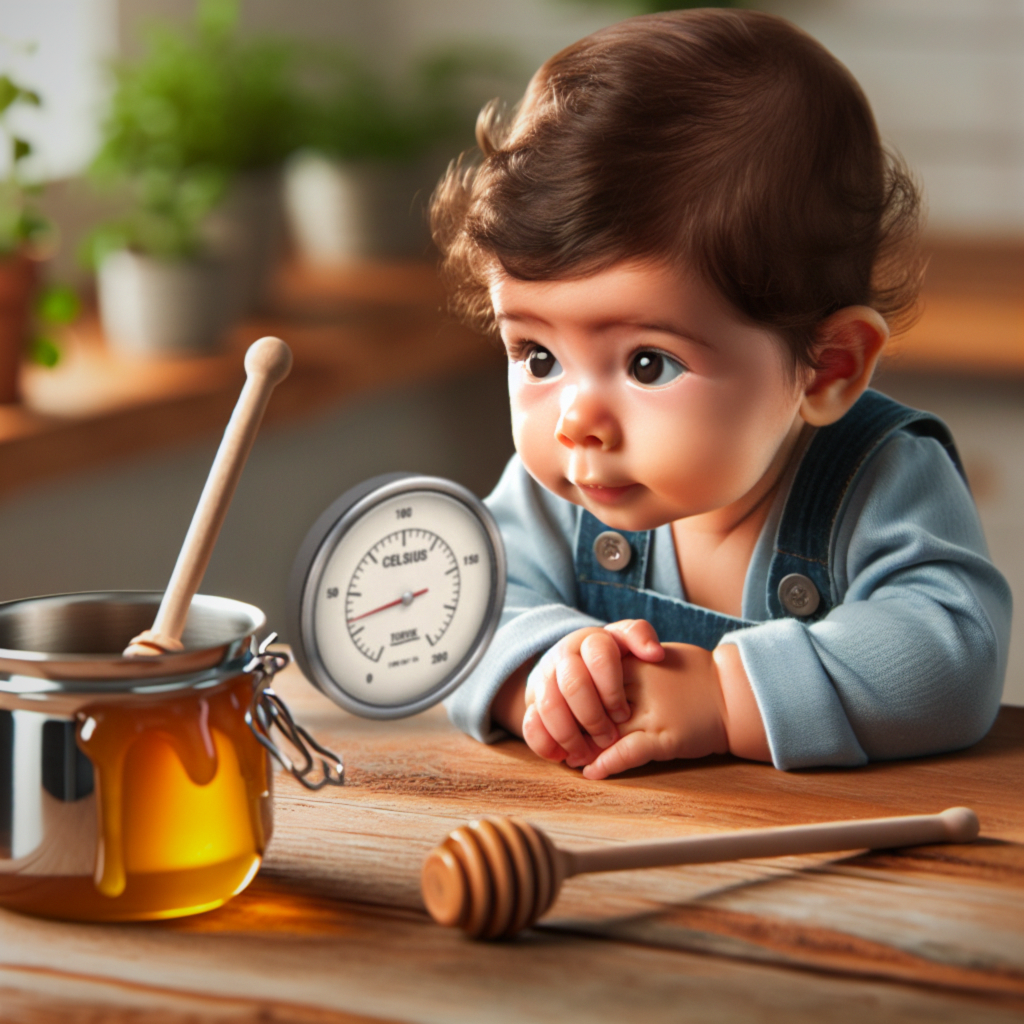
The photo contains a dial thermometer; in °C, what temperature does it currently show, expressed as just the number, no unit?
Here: 35
